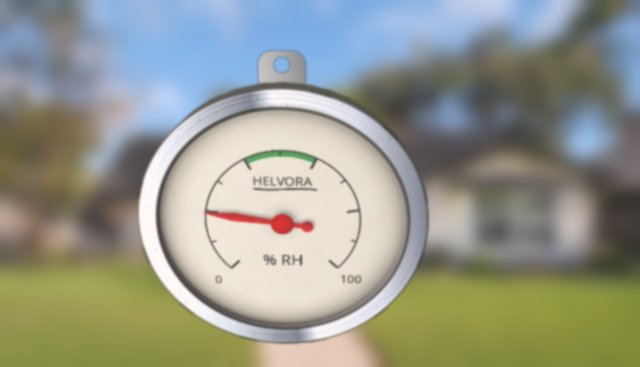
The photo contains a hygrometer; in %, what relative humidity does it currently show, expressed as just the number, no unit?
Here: 20
